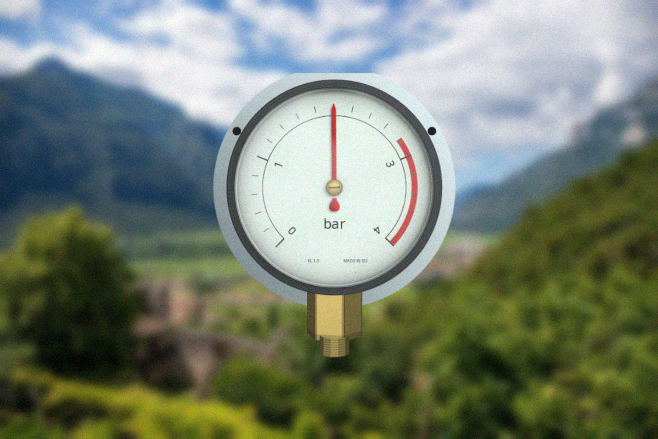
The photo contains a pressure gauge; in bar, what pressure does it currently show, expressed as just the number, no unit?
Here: 2
